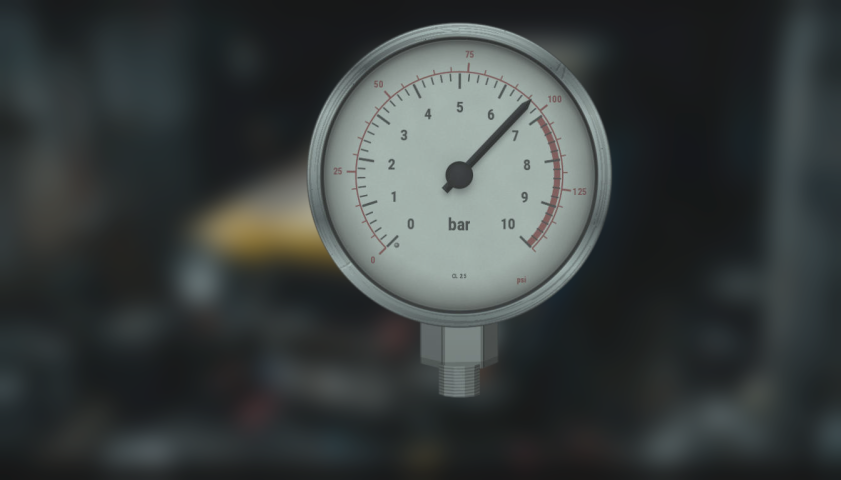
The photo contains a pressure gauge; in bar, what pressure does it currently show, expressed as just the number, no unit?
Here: 6.6
